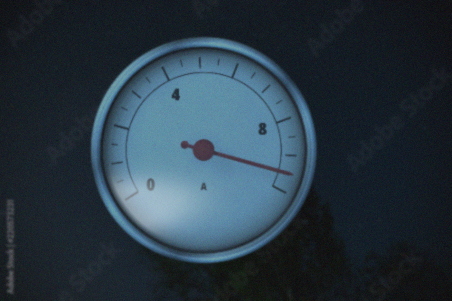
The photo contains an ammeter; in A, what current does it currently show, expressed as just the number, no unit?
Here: 9.5
